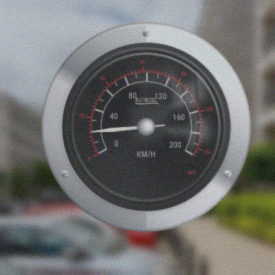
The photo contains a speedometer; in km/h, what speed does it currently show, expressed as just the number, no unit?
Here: 20
